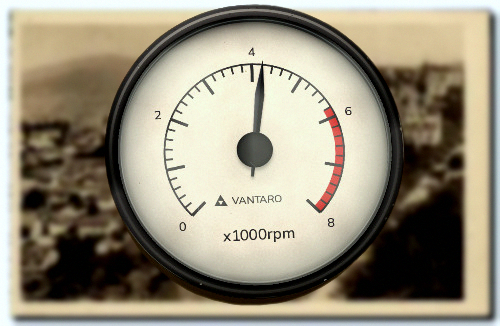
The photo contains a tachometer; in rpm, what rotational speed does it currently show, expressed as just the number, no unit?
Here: 4200
